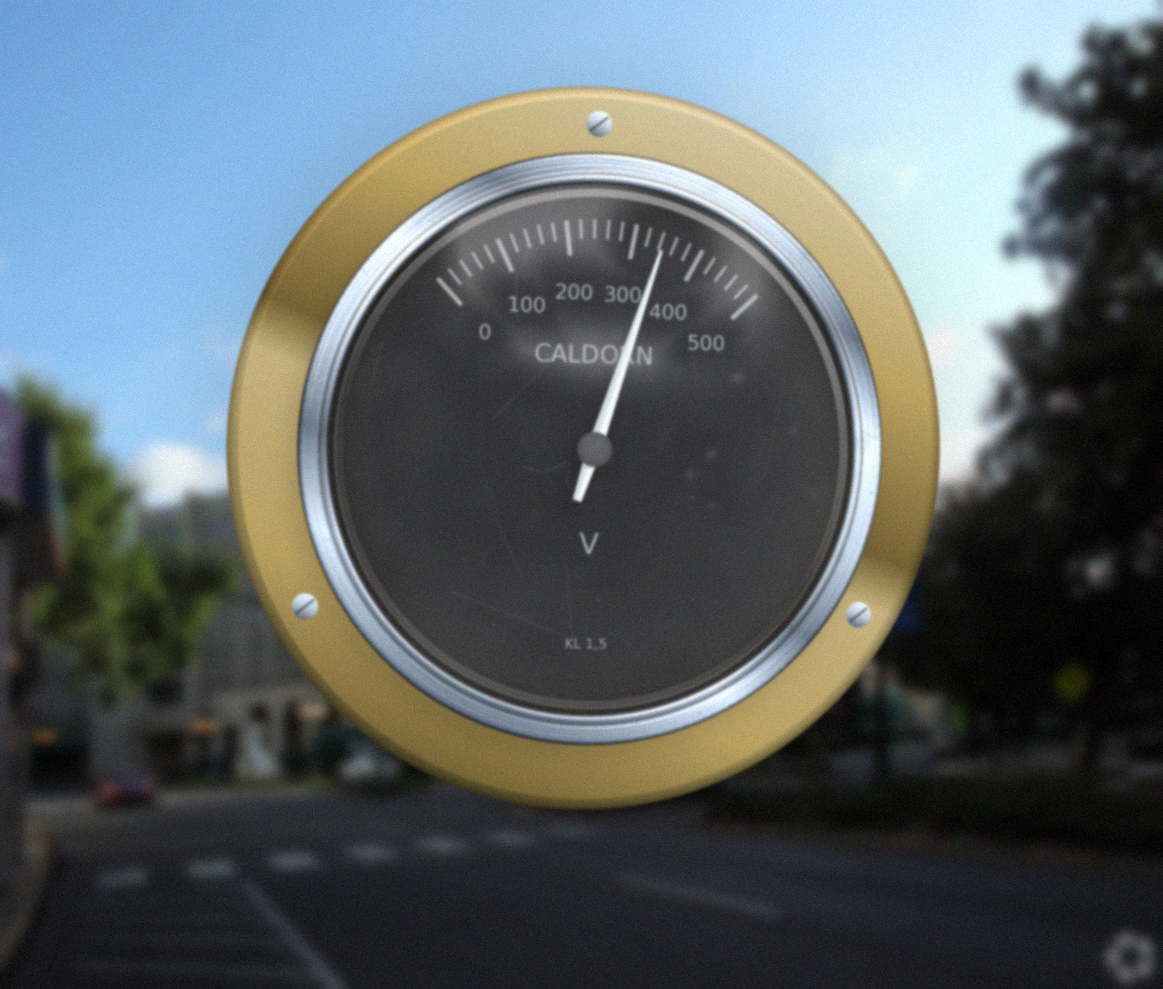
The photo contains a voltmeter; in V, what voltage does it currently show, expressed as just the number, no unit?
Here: 340
